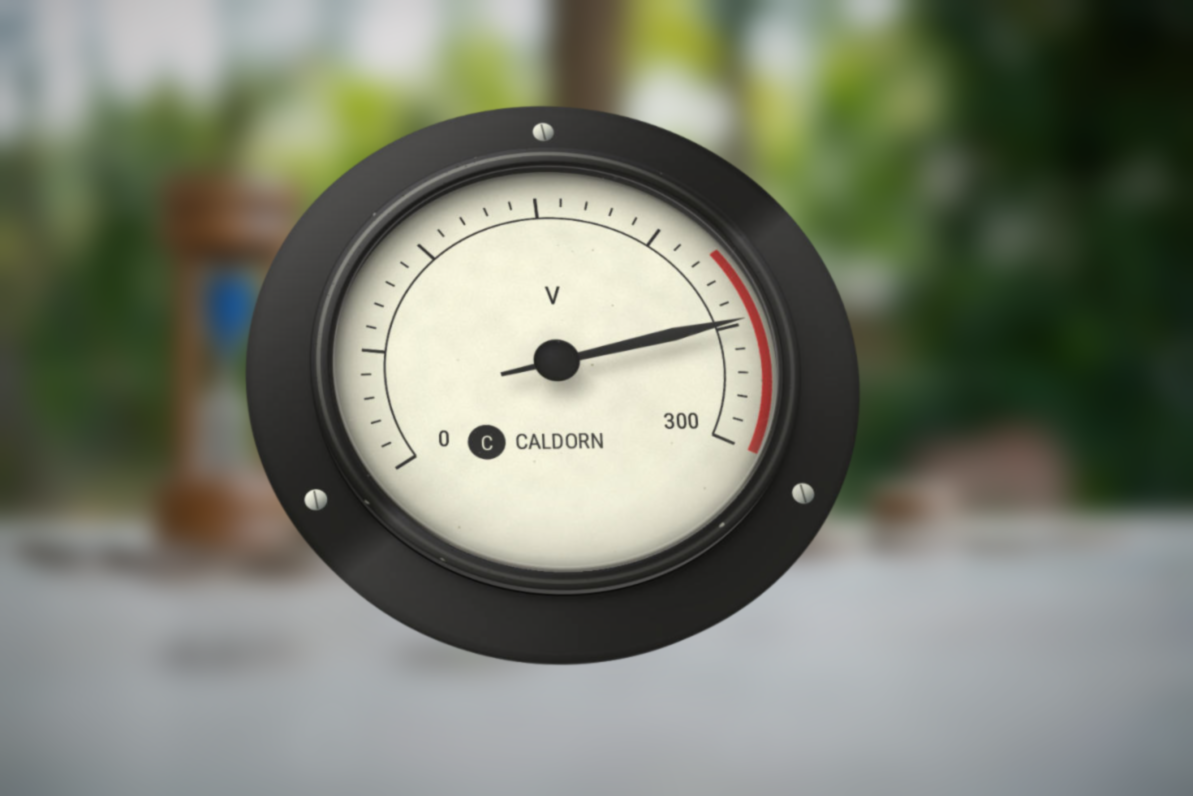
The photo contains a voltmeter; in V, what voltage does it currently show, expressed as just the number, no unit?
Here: 250
